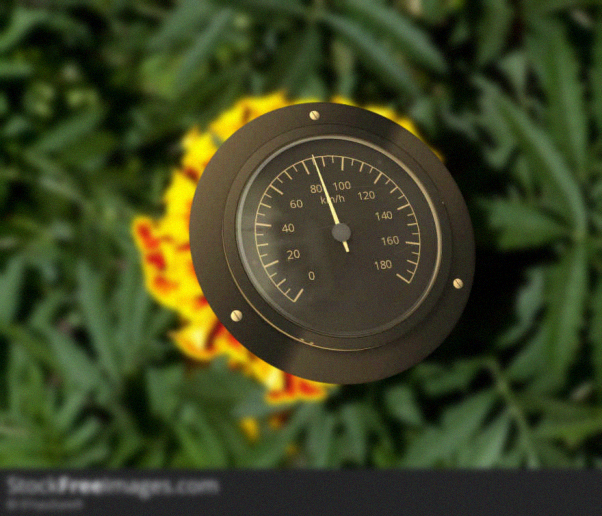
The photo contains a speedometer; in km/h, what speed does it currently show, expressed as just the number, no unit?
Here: 85
